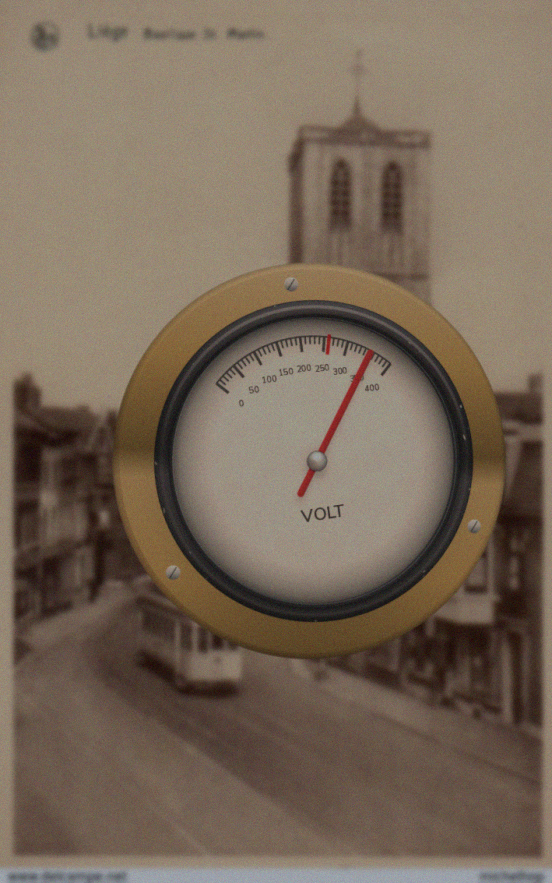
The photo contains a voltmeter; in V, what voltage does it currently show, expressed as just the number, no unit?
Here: 350
